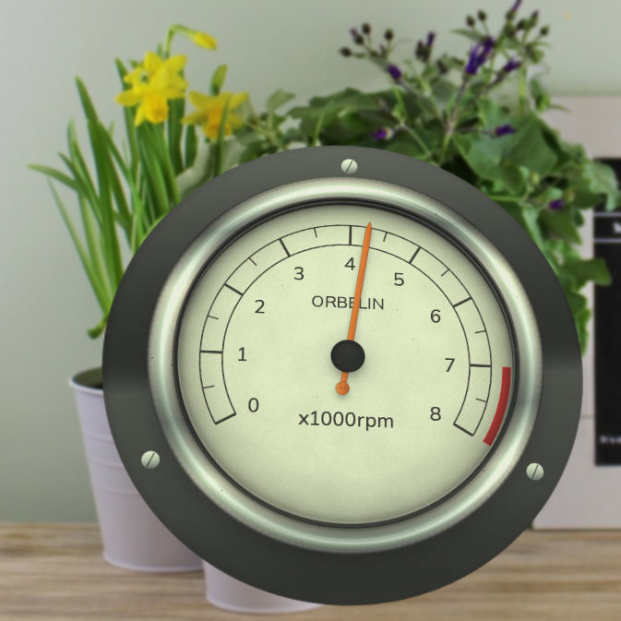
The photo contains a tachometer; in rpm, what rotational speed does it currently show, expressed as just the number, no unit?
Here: 4250
